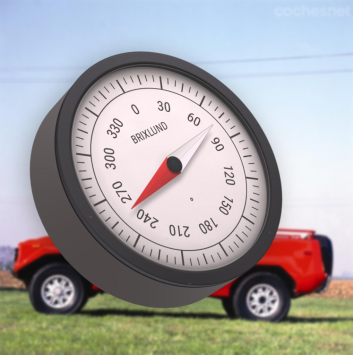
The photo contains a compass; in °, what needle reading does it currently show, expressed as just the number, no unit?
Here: 255
